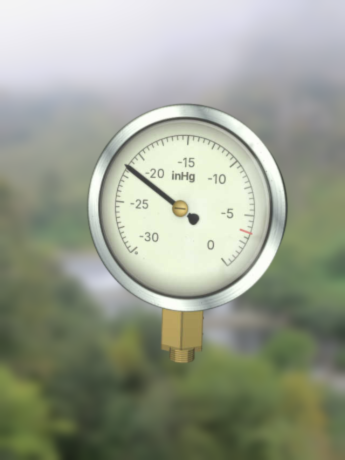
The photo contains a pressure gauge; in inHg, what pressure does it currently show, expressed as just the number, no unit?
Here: -21.5
